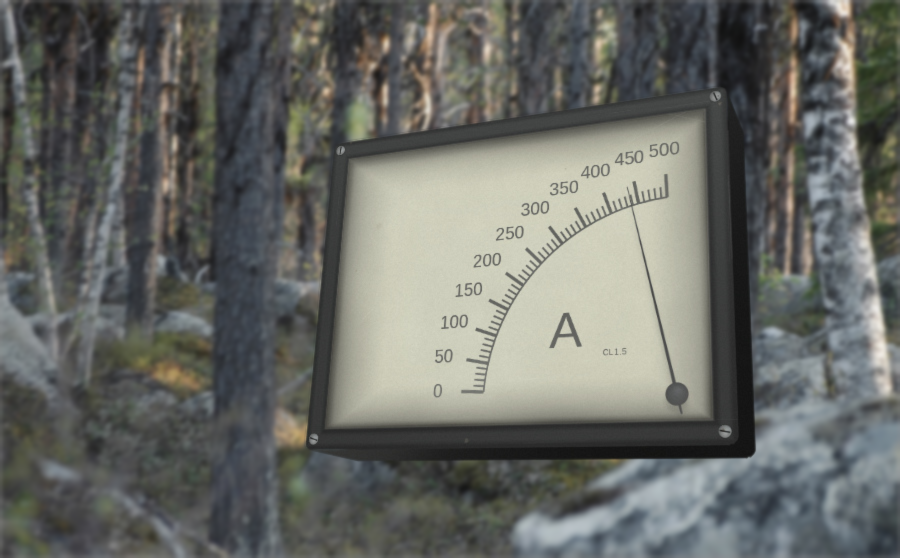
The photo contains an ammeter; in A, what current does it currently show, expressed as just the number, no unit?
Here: 440
